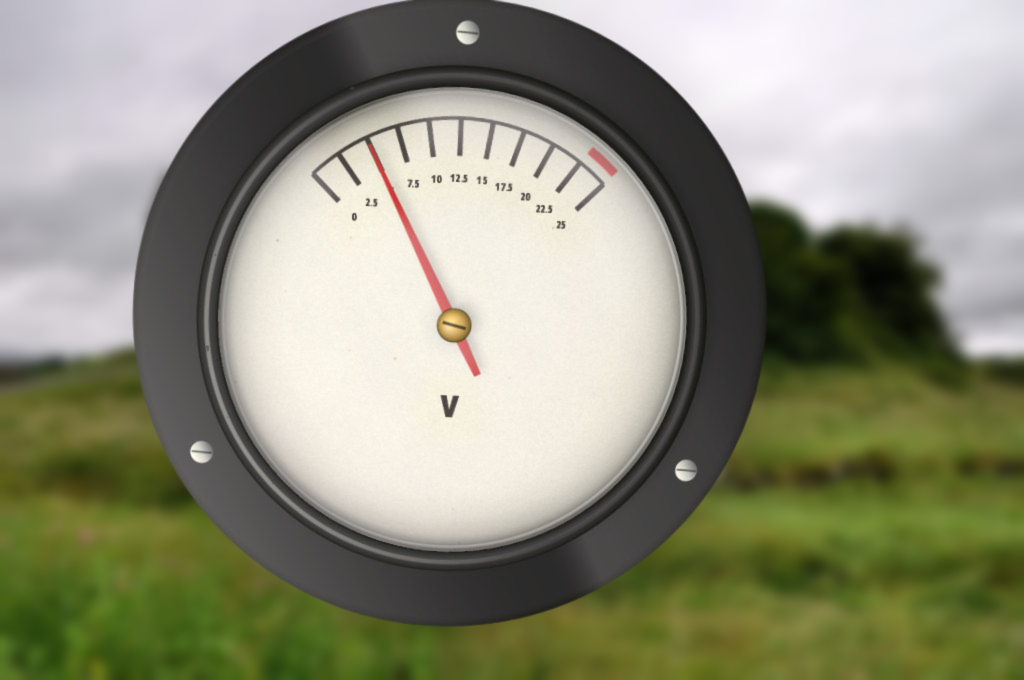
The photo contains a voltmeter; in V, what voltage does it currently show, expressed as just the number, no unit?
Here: 5
